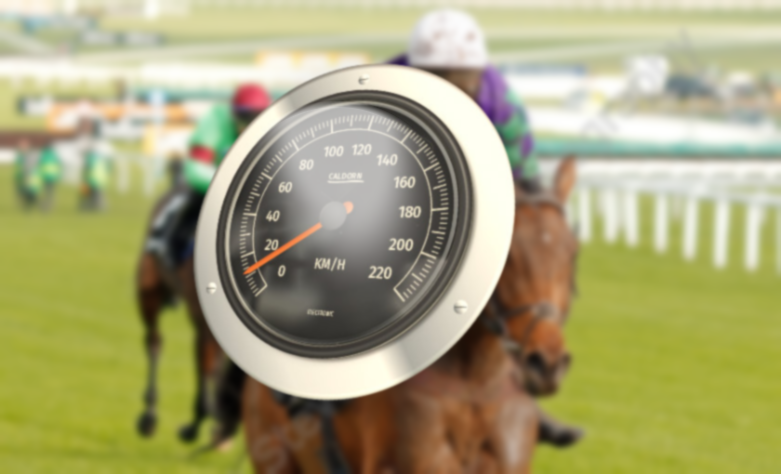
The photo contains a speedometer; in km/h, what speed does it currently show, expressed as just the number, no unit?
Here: 10
